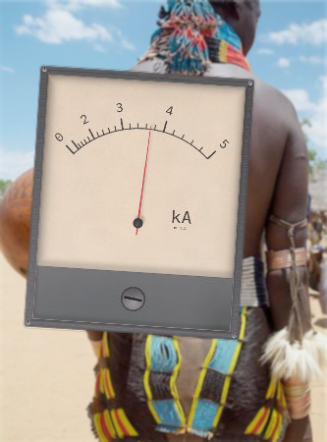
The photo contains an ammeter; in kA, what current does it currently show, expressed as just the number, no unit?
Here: 3.7
